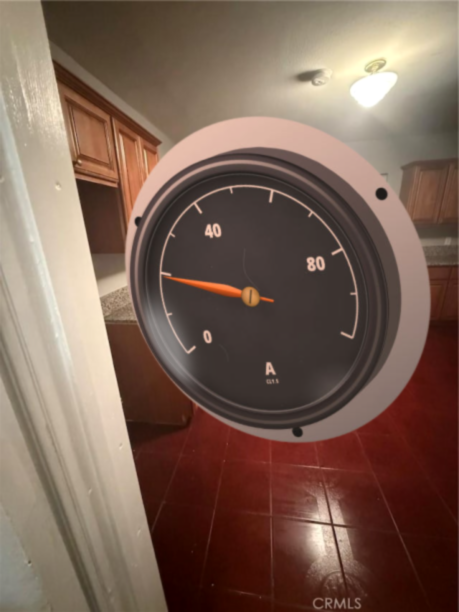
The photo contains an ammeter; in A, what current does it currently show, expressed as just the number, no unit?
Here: 20
